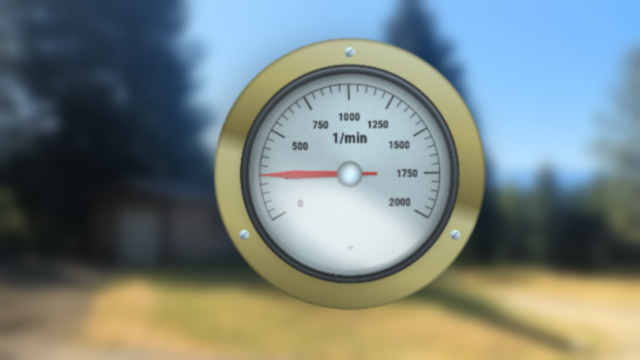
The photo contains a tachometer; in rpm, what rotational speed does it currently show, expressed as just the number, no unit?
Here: 250
